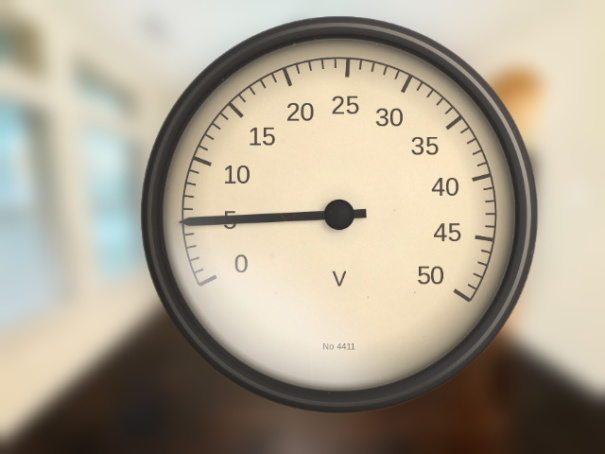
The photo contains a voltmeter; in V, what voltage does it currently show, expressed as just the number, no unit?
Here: 5
